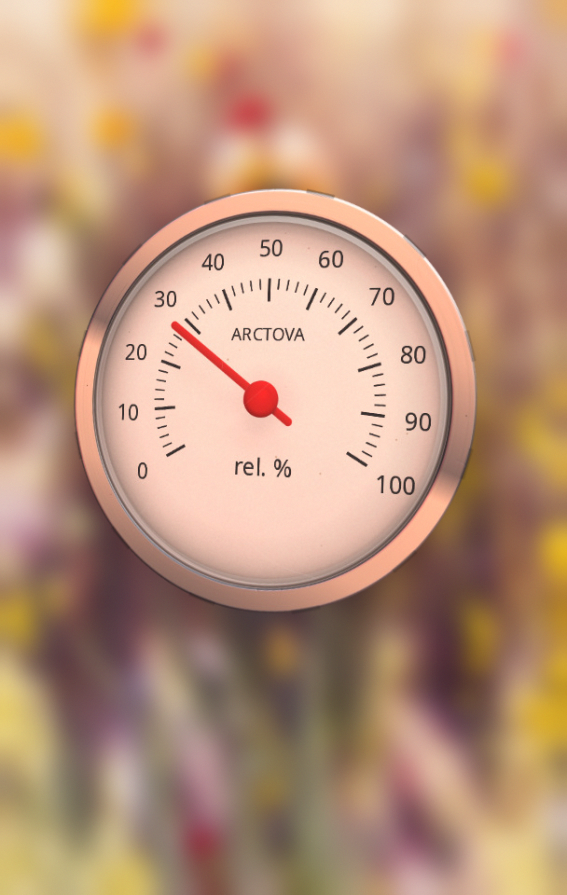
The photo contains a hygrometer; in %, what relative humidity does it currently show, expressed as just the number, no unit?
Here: 28
